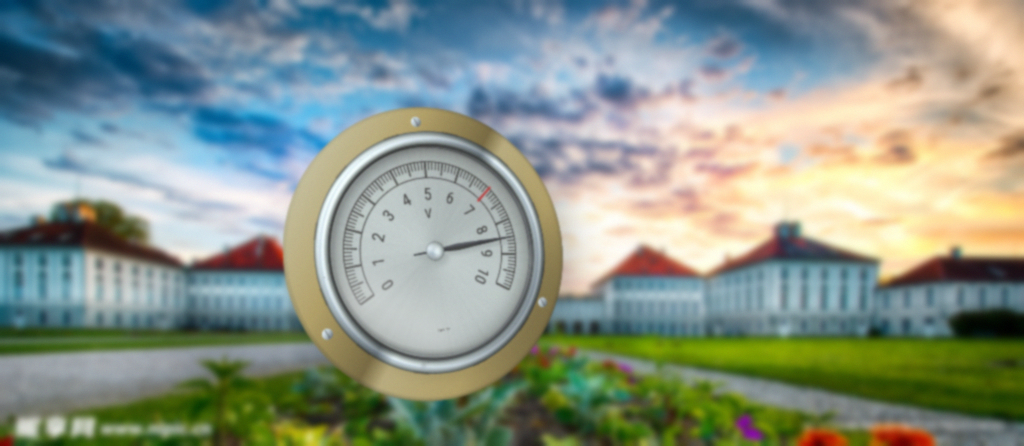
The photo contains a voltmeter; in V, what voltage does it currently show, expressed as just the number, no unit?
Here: 8.5
